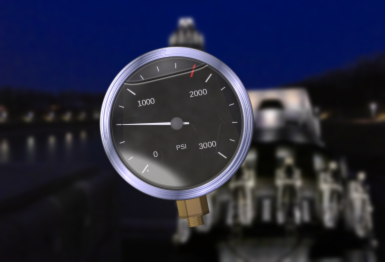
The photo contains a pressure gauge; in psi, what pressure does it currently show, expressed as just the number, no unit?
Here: 600
